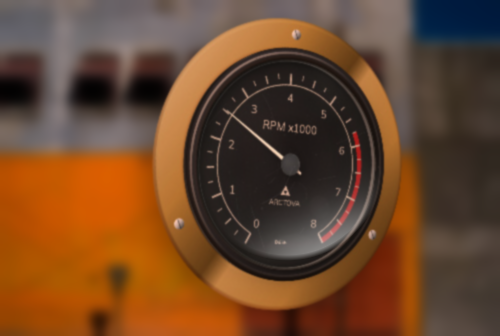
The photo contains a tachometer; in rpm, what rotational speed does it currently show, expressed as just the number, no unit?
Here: 2500
